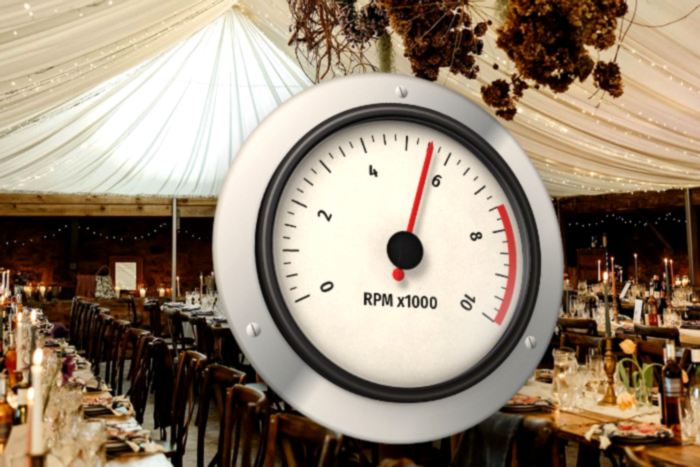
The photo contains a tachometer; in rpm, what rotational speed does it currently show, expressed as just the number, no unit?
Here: 5500
